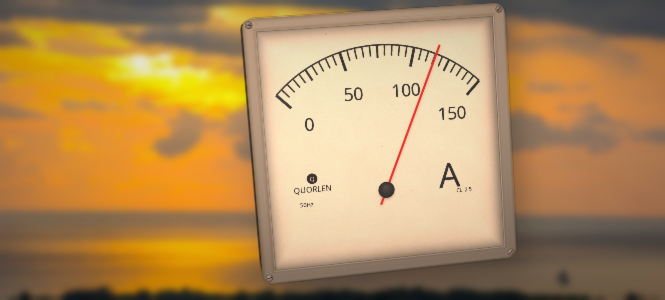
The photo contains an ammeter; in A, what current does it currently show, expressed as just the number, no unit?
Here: 115
